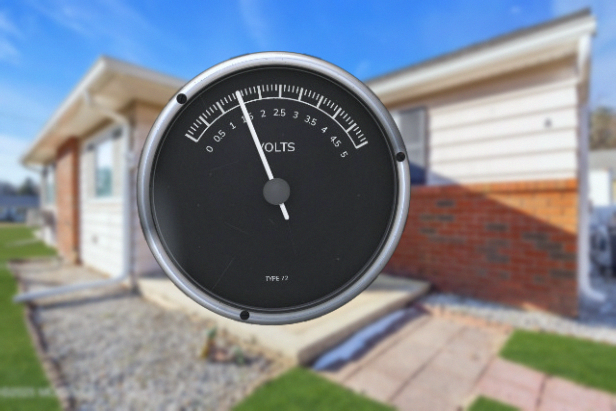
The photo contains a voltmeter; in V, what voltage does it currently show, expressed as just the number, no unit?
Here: 1.5
